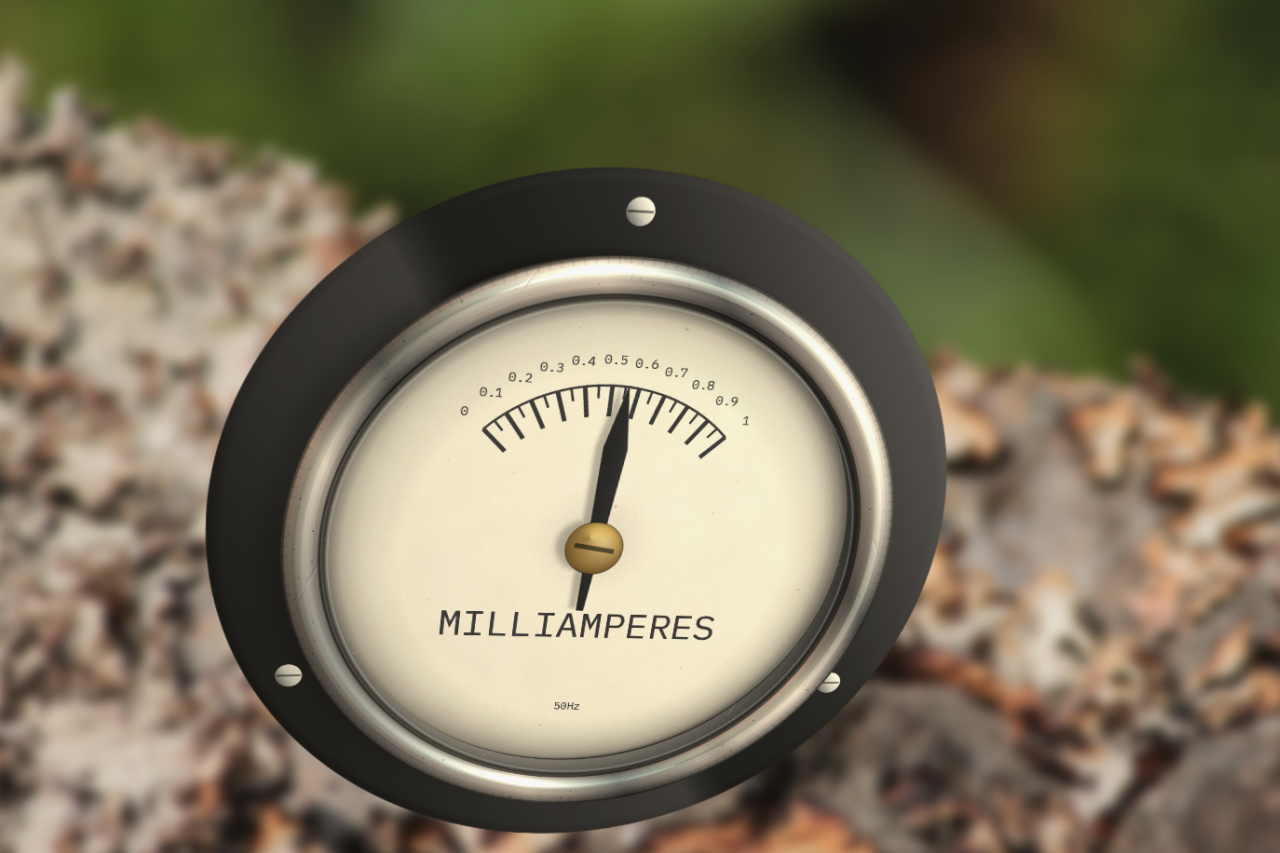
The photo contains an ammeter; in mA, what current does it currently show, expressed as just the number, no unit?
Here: 0.55
